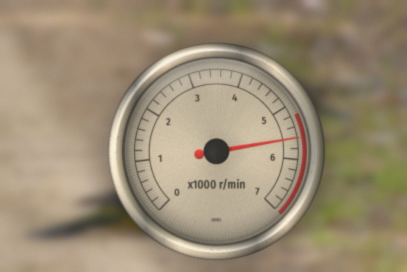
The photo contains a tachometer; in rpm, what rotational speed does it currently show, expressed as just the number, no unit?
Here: 5600
